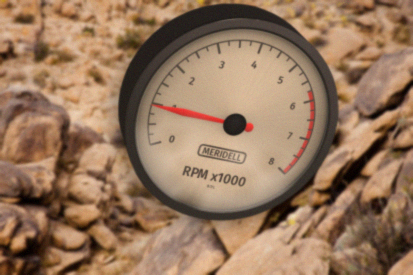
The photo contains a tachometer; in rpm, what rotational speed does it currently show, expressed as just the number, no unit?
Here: 1000
